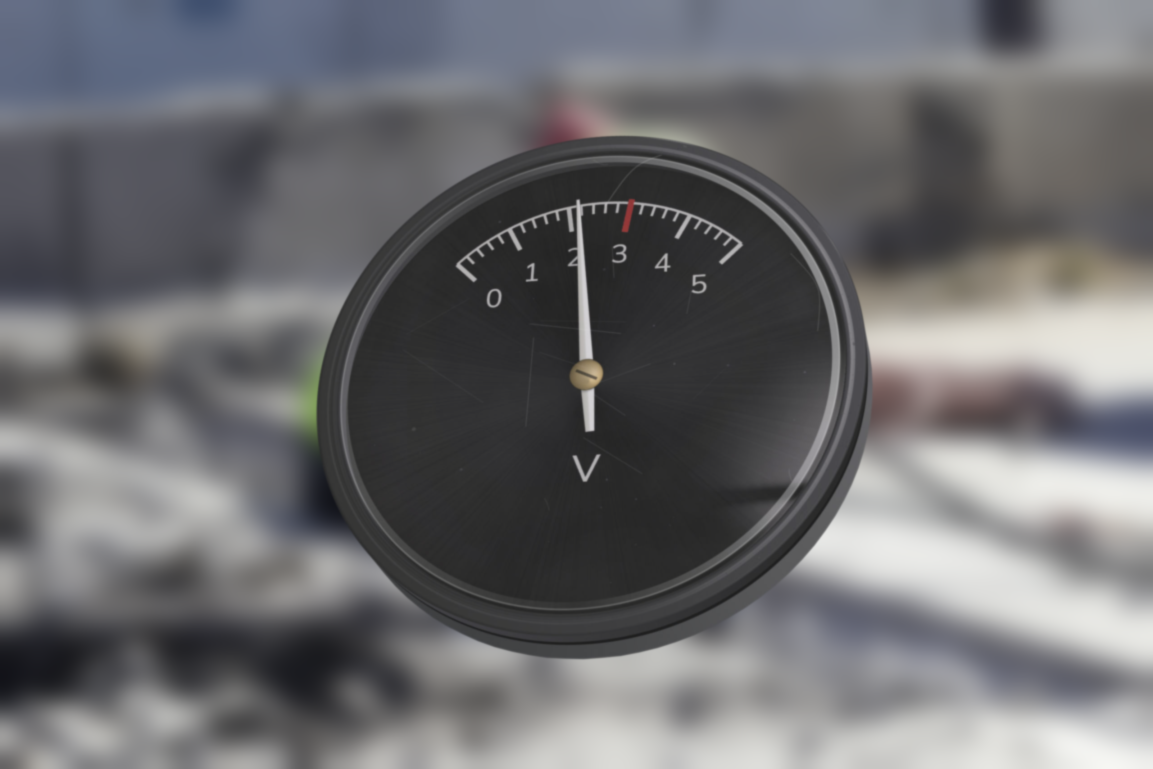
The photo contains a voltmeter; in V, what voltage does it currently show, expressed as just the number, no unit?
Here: 2.2
